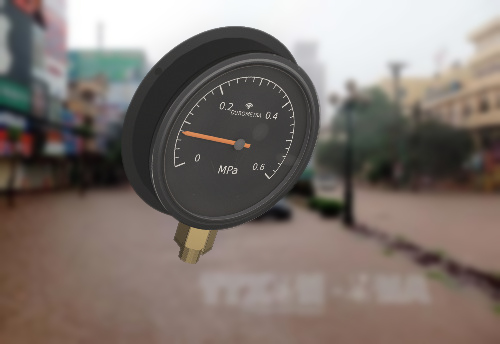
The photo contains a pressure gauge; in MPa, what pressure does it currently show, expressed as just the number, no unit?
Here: 0.08
